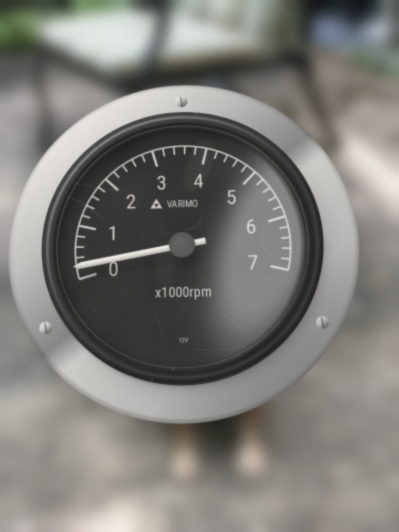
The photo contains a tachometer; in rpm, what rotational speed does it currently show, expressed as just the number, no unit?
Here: 200
